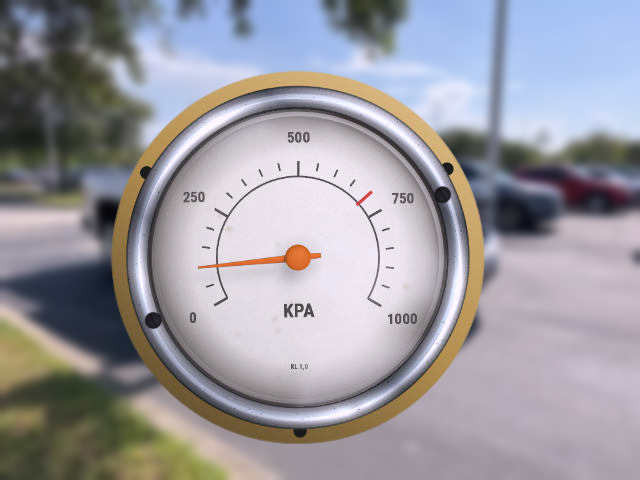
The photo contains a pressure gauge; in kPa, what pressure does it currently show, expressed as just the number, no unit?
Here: 100
